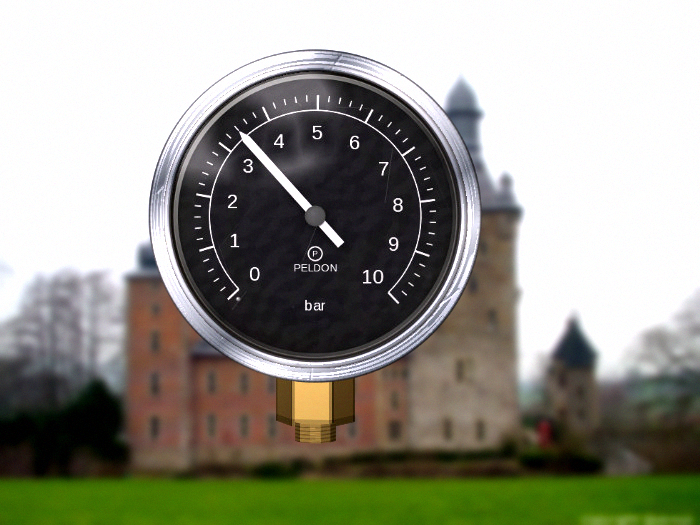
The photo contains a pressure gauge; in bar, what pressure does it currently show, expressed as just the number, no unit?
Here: 3.4
